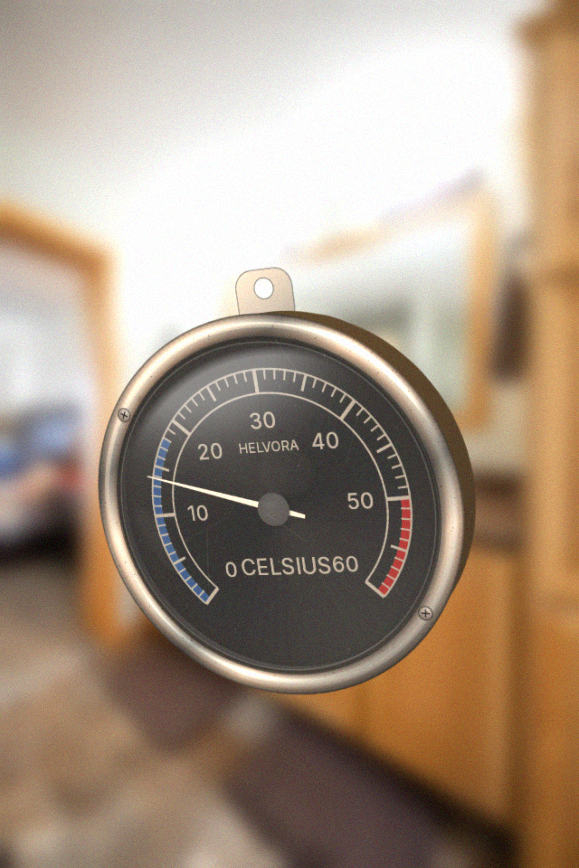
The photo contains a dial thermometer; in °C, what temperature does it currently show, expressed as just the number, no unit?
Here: 14
